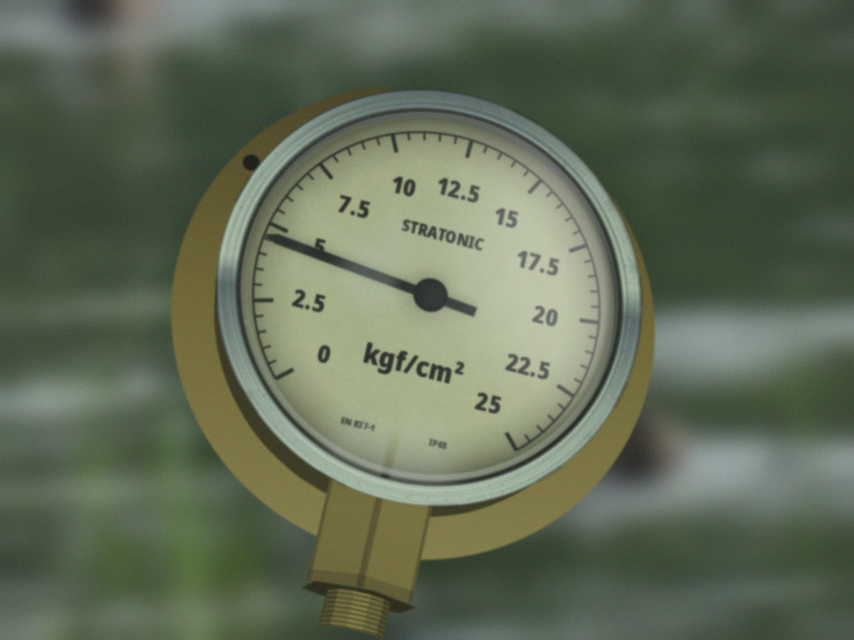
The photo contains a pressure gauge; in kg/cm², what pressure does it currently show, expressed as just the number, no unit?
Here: 4.5
